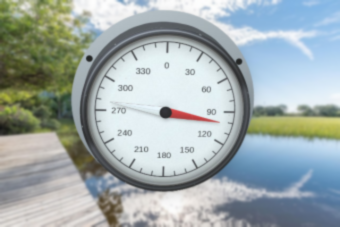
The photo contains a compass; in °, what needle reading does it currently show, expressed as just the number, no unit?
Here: 100
